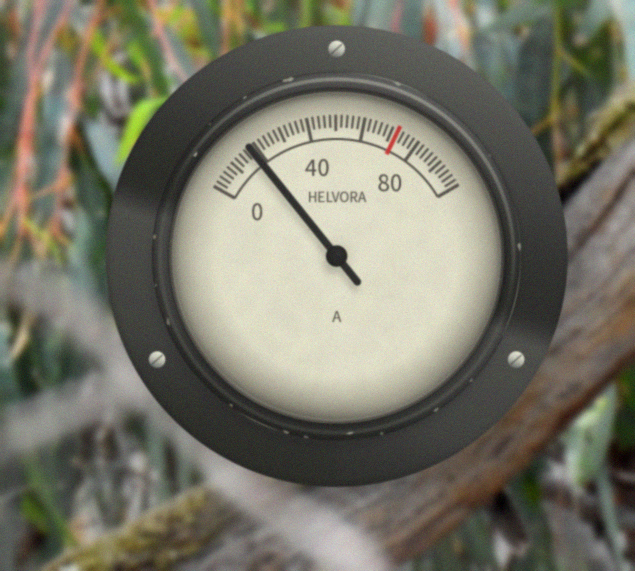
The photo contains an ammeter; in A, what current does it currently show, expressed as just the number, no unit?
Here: 18
